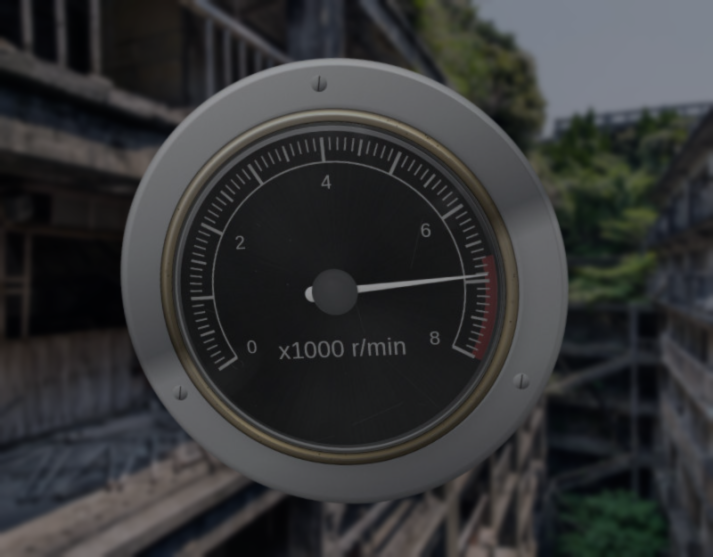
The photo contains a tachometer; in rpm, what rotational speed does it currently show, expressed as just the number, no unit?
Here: 6900
